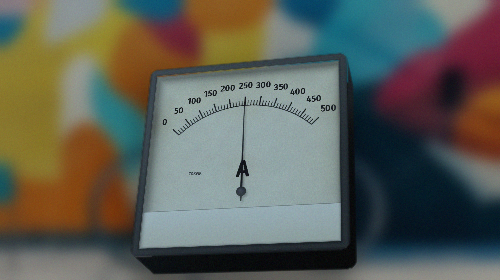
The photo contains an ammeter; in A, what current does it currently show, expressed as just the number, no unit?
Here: 250
